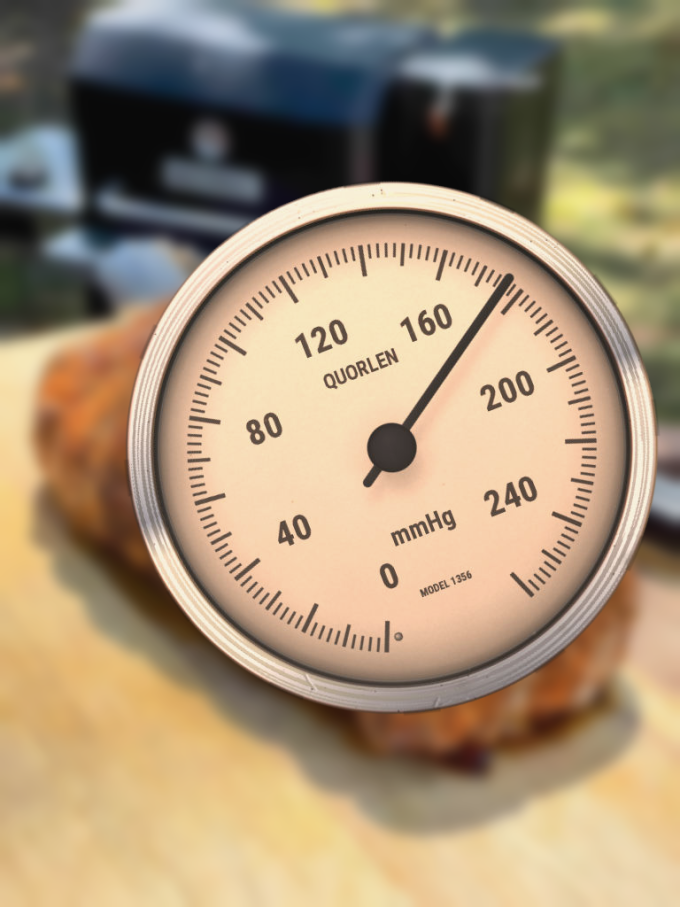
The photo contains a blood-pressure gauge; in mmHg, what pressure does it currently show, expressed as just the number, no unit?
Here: 176
